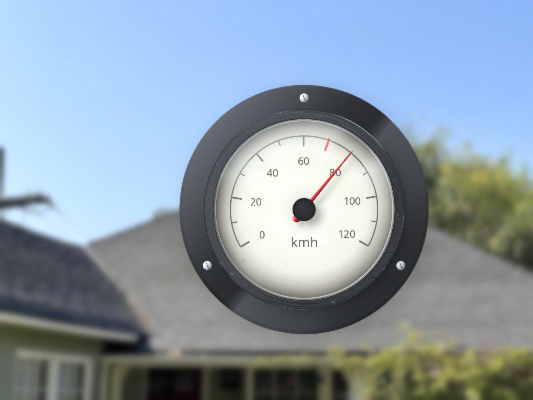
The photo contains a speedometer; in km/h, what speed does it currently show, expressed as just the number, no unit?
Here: 80
